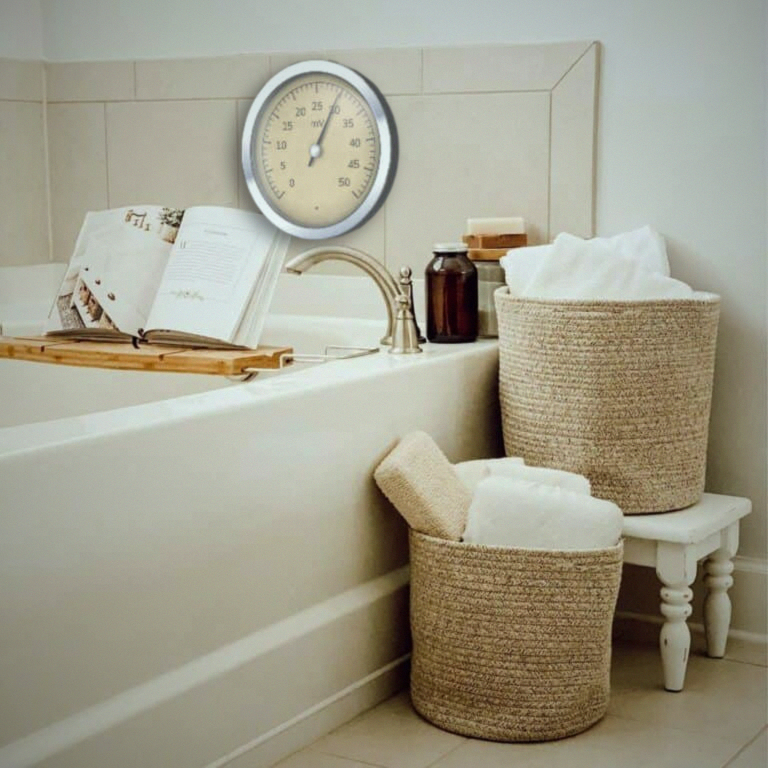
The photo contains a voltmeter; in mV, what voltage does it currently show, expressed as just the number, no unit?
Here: 30
